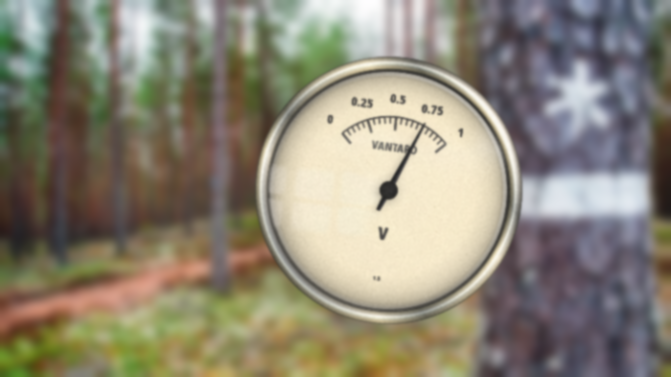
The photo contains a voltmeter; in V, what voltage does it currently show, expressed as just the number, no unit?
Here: 0.75
